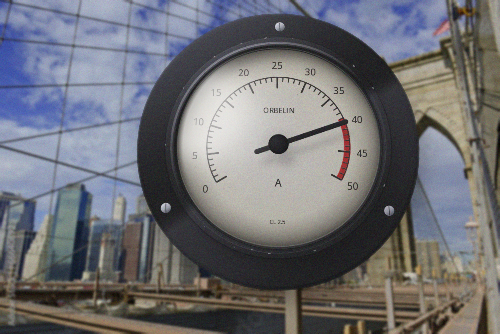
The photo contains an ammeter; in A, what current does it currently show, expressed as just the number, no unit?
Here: 40
